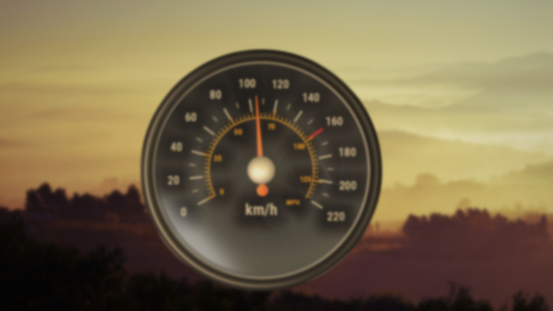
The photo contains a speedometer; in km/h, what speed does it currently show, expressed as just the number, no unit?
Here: 105
